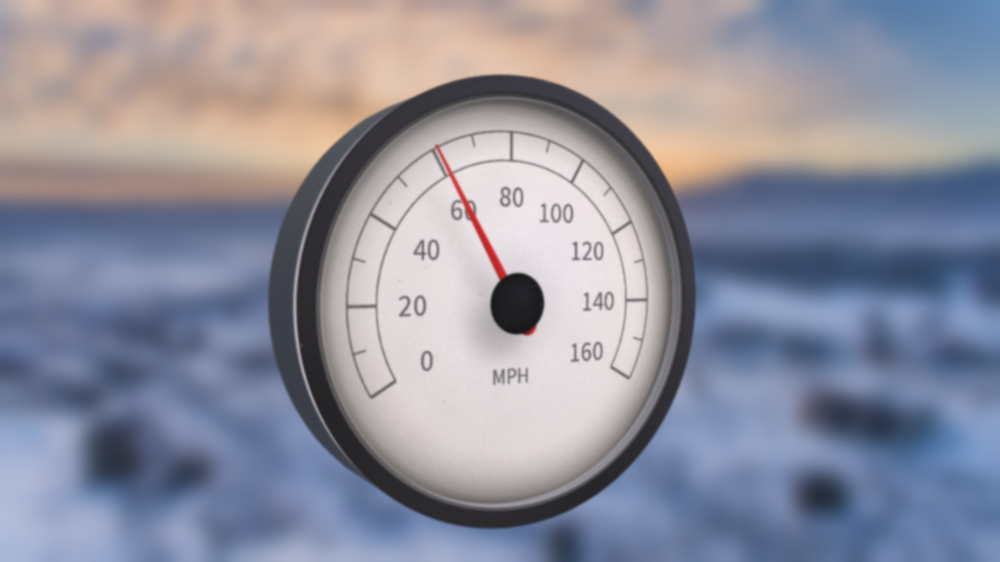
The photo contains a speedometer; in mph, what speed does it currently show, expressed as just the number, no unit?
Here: 60
